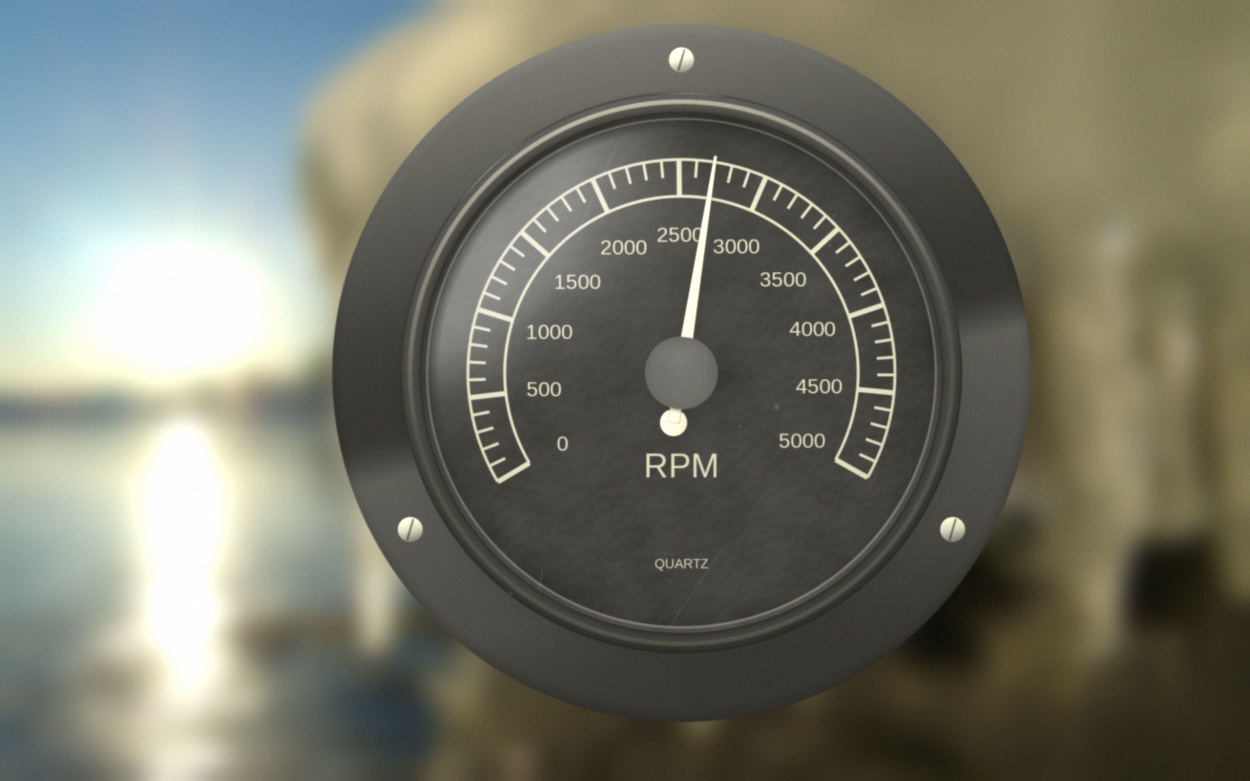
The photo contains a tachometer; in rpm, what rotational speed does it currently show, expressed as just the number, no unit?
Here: 2700
